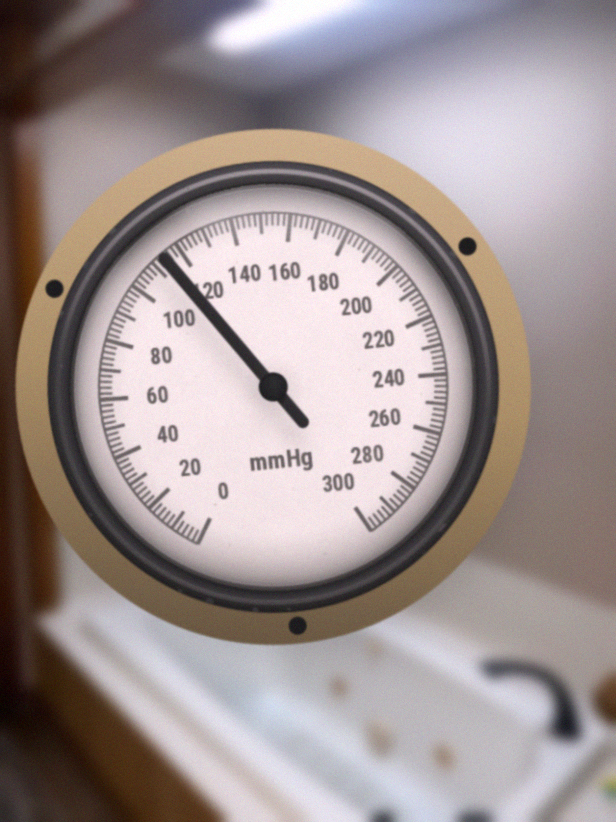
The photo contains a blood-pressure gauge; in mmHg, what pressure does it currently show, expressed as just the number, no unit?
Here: 114
